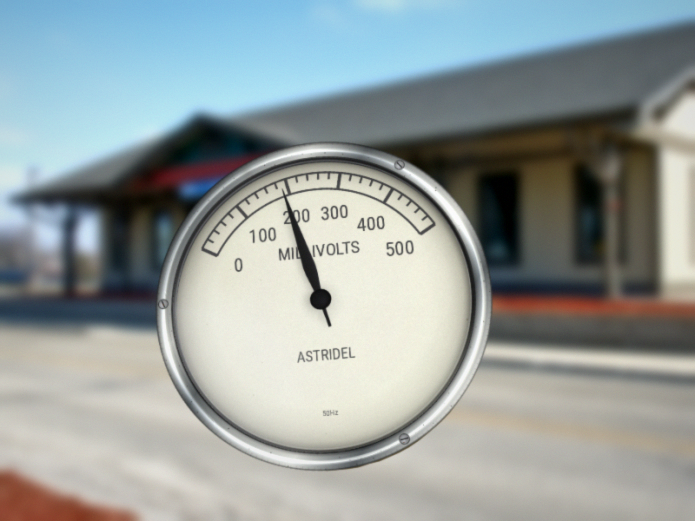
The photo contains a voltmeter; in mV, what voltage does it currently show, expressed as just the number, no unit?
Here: 190
